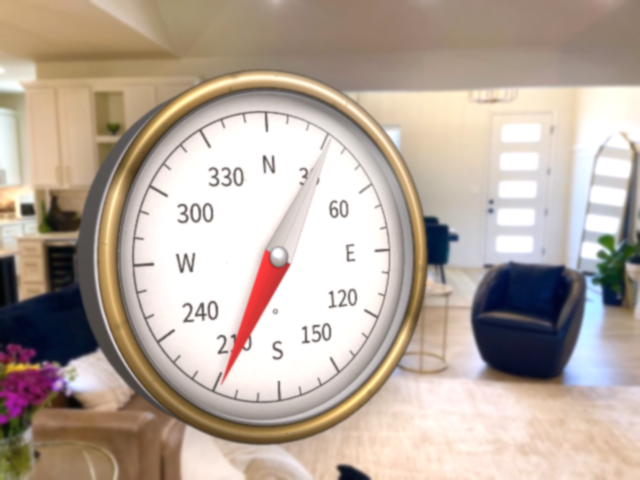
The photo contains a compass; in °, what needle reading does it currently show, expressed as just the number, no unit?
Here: 210
